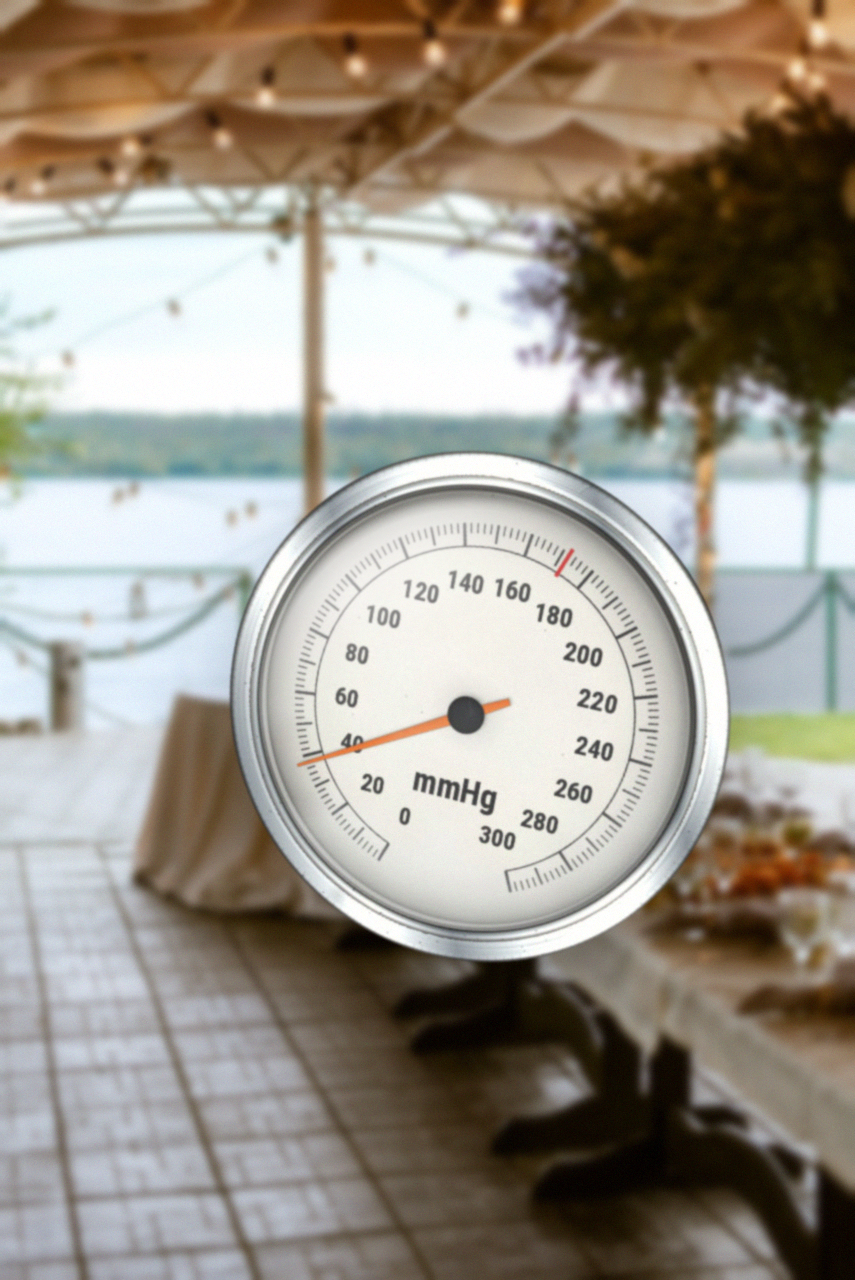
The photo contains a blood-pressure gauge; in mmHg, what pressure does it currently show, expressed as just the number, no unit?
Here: 38
